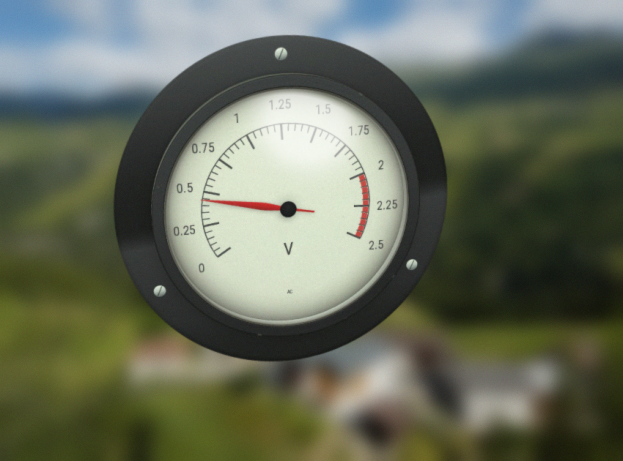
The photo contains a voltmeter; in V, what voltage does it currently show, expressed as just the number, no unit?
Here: 0.45
